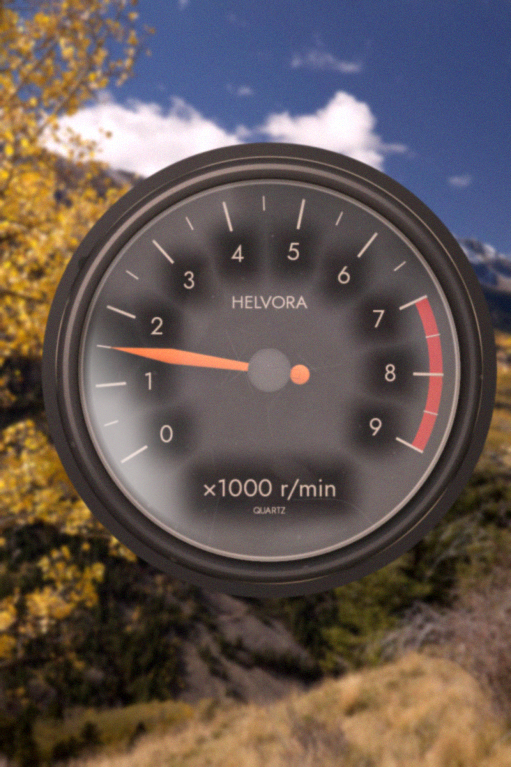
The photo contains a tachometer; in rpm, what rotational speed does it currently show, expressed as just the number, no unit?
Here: 1500
